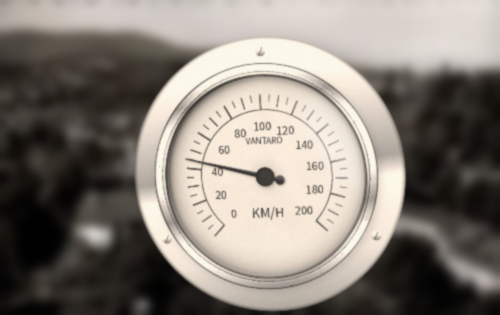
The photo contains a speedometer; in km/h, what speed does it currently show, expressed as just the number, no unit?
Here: 45
